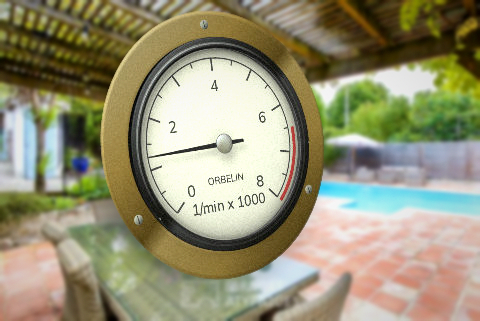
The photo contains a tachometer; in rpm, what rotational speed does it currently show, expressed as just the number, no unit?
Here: 1250
